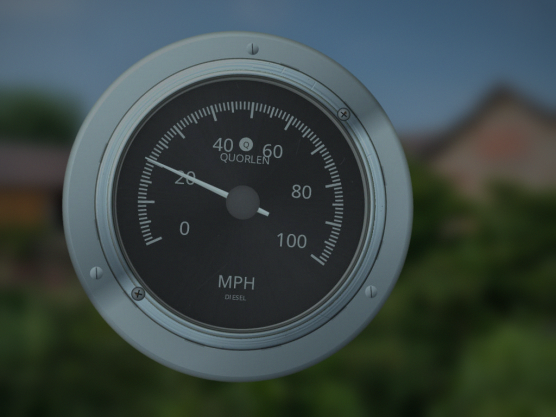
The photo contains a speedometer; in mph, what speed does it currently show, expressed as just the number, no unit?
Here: 20
